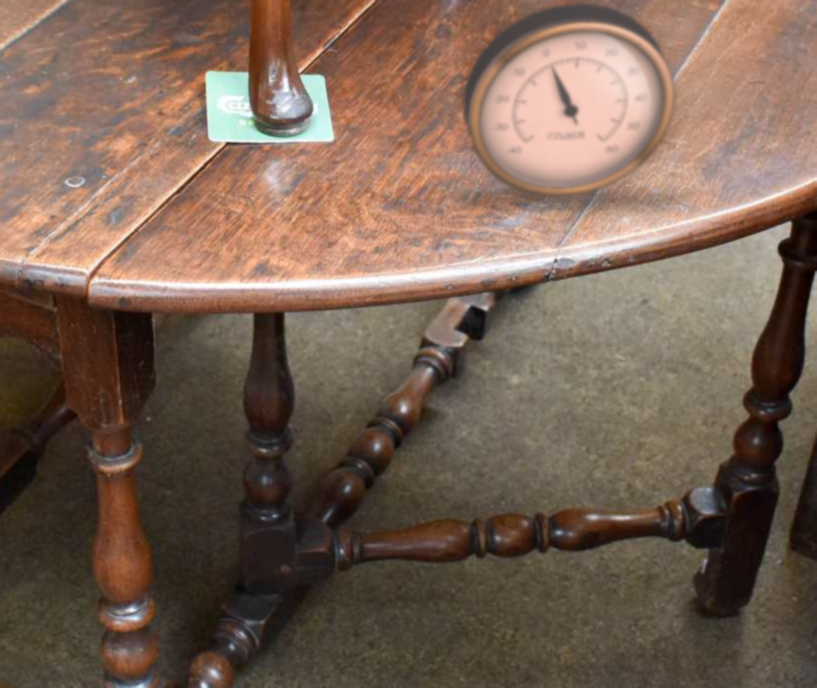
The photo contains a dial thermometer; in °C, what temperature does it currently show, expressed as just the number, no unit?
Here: 0
